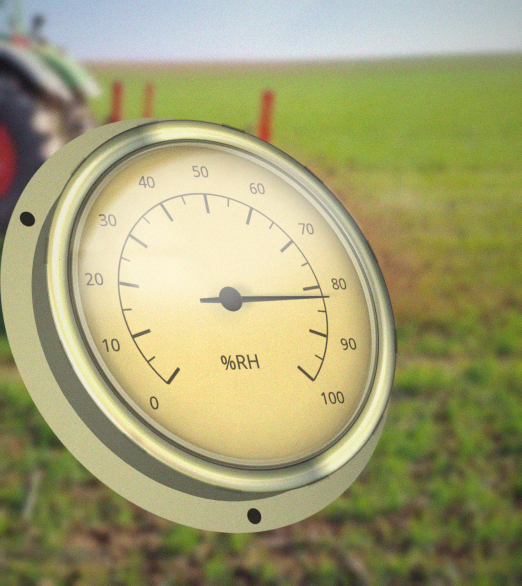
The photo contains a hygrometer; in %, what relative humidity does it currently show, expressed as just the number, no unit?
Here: 82.5
